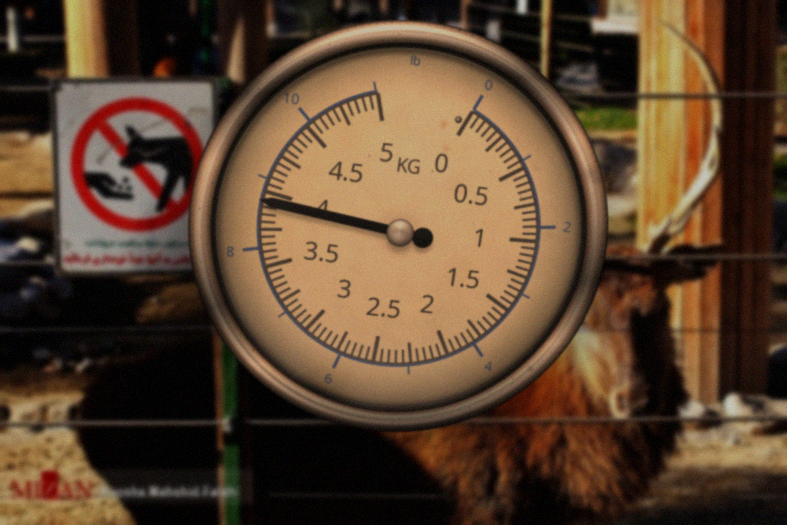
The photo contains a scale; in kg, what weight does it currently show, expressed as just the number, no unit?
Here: 3.95
